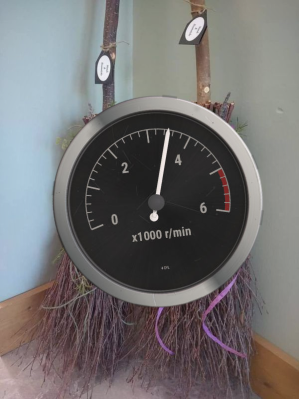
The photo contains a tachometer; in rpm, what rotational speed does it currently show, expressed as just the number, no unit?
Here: 3500
